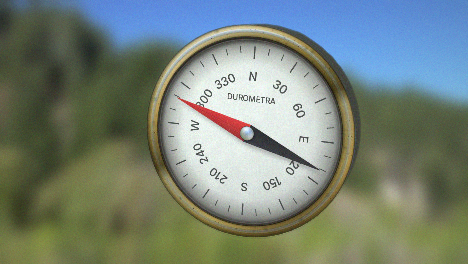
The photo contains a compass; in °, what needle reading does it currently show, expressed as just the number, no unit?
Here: 290
